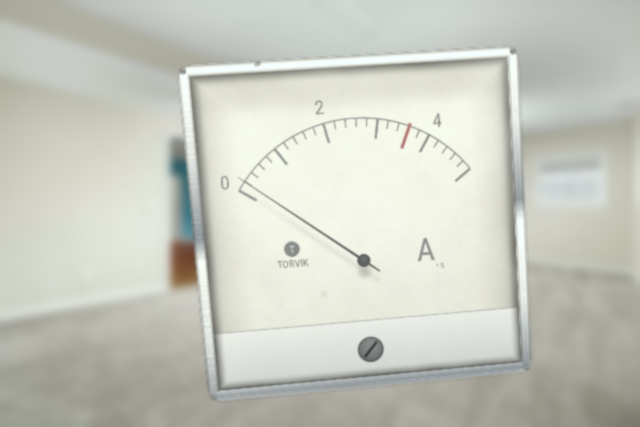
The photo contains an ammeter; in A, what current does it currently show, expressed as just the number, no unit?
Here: 0.2
